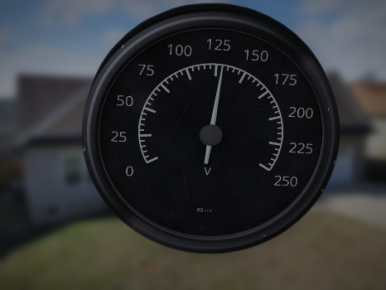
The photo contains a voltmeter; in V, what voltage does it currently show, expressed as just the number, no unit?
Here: 130
